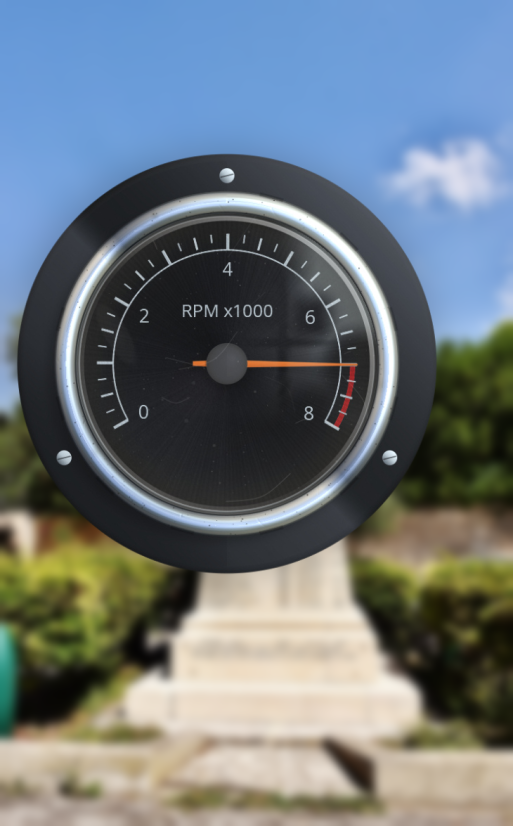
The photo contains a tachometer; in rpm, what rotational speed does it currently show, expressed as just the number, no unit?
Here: 7000
